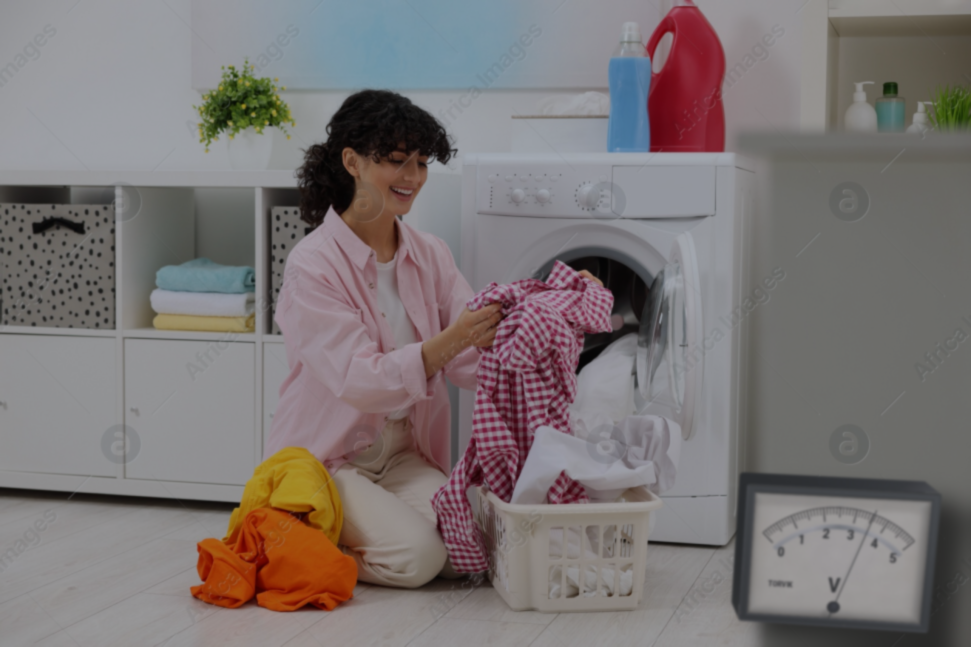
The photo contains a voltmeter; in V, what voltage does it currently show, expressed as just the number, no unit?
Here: 3.5
